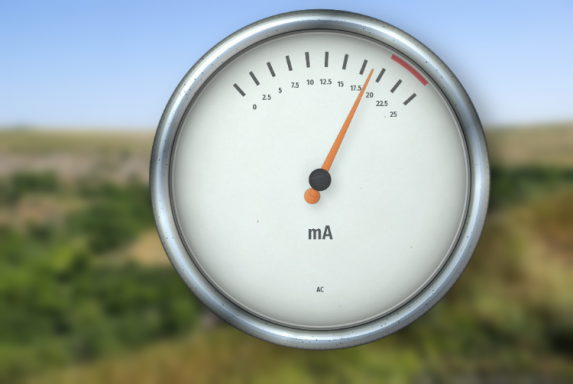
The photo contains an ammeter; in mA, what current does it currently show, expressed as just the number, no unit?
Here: 18.75
